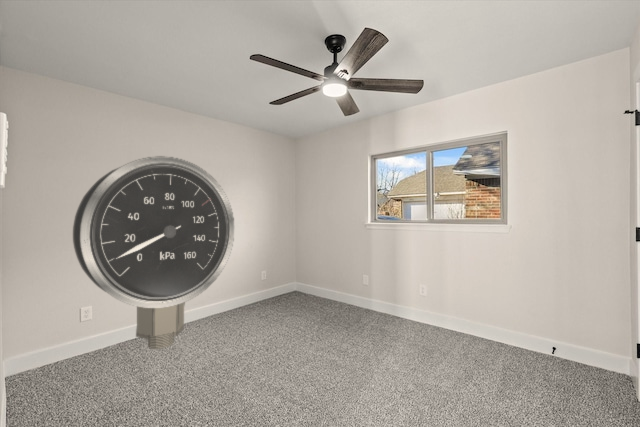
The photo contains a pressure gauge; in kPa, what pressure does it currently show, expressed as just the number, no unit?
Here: 10
